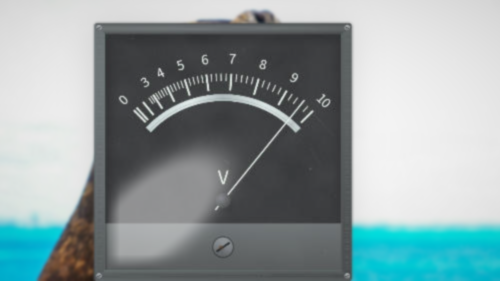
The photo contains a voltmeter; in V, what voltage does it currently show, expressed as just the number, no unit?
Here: 9.6
